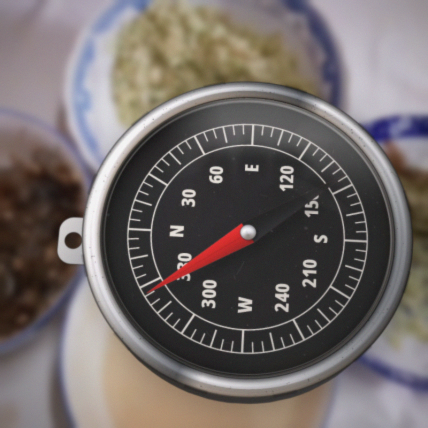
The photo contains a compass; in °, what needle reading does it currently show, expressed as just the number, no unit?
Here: 325
